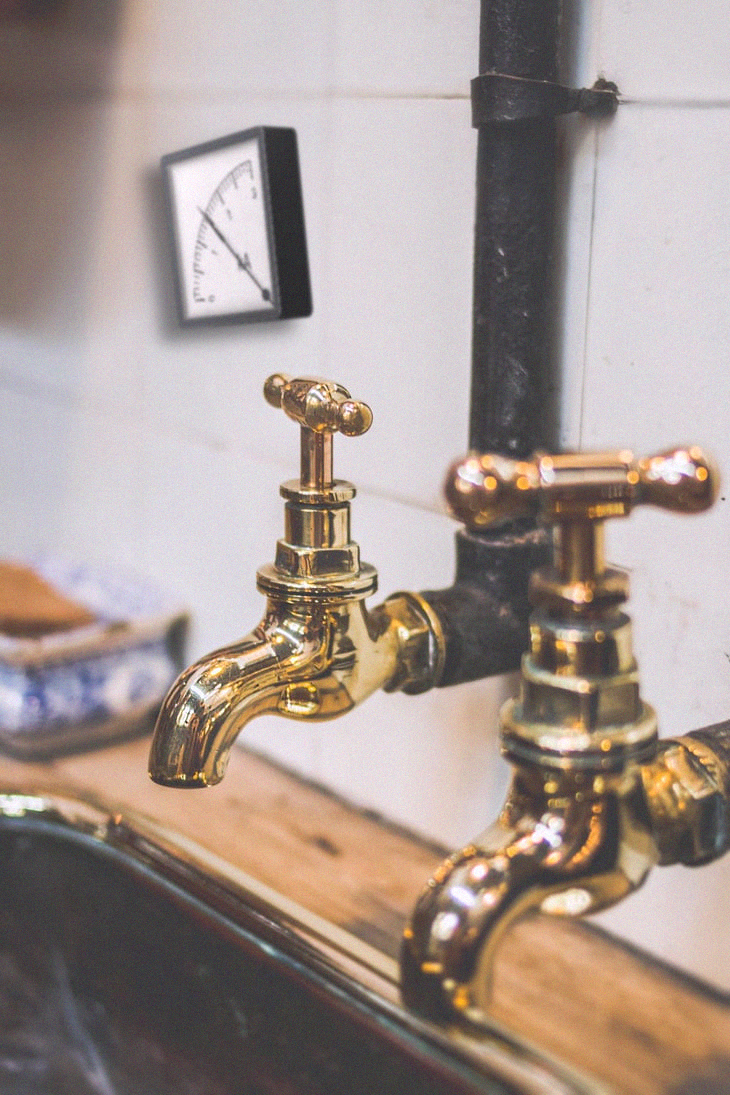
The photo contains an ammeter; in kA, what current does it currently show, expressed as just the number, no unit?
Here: 1.5
